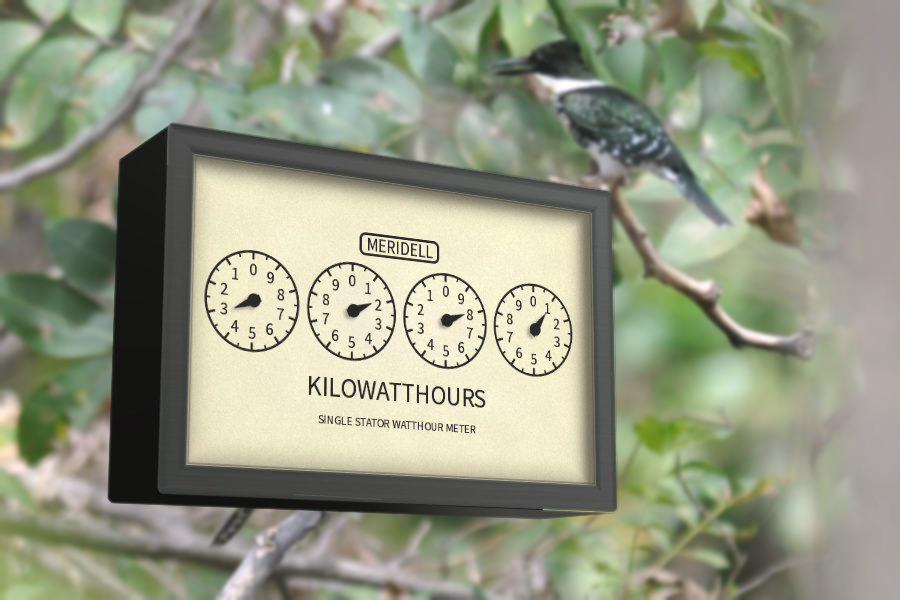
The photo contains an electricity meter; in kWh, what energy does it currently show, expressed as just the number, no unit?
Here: 3181
